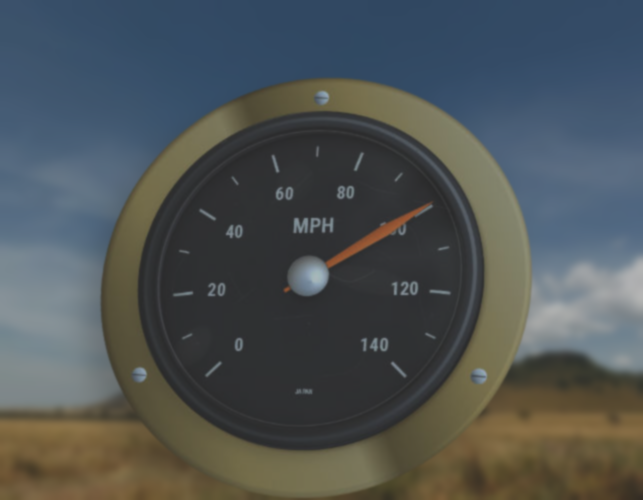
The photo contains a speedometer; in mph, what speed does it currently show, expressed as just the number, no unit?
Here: 100
